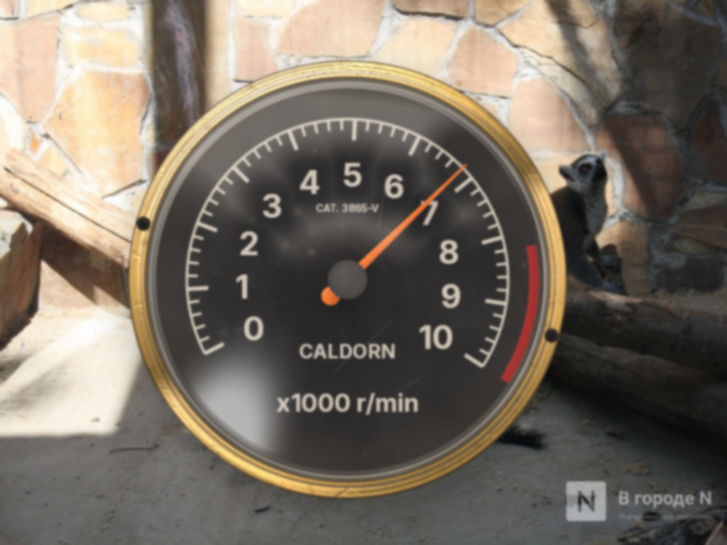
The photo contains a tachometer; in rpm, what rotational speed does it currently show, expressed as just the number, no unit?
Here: 6800
